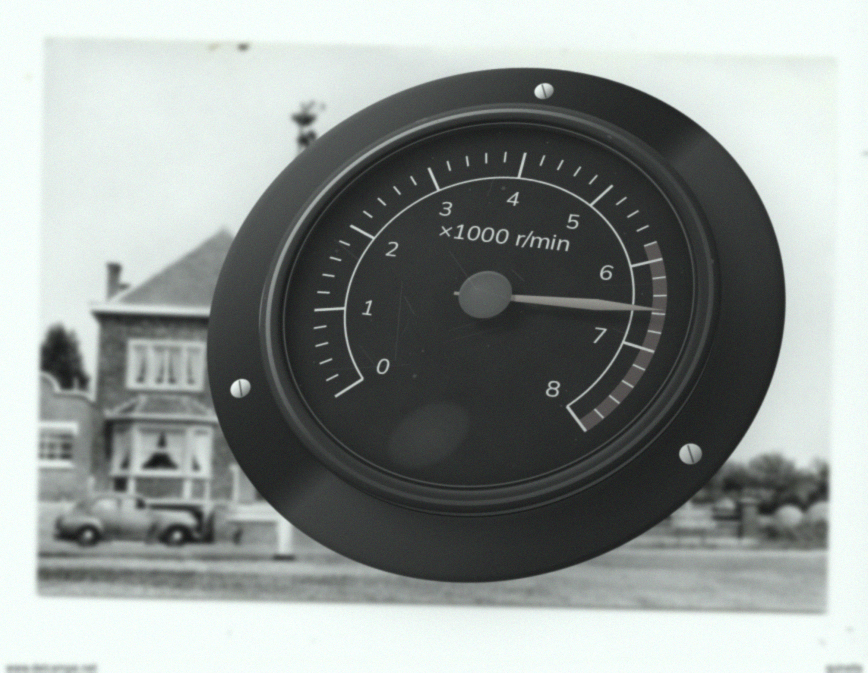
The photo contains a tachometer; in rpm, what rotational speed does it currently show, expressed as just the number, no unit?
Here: 6600
